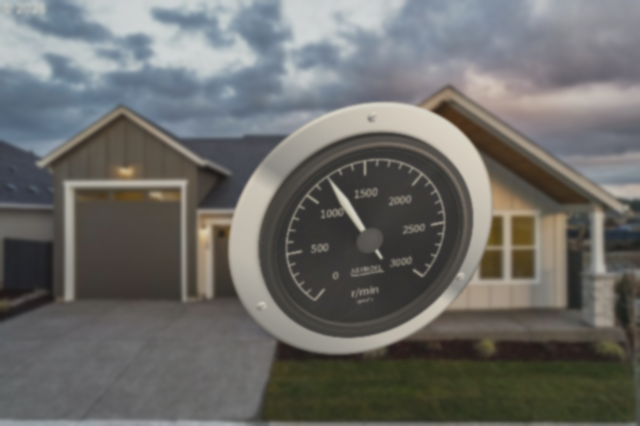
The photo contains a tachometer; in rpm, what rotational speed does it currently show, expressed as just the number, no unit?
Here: 1200
